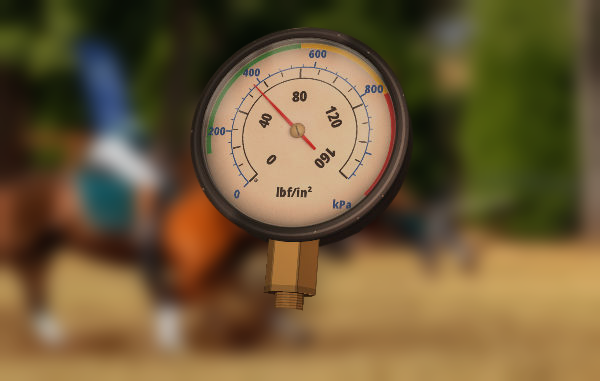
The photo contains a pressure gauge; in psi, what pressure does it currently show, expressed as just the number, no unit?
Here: 55
